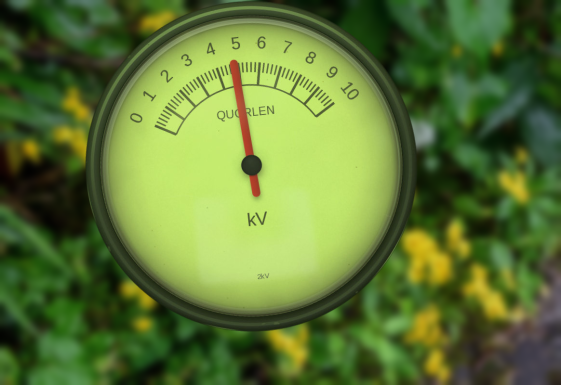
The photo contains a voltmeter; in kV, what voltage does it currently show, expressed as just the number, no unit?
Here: 4.8
